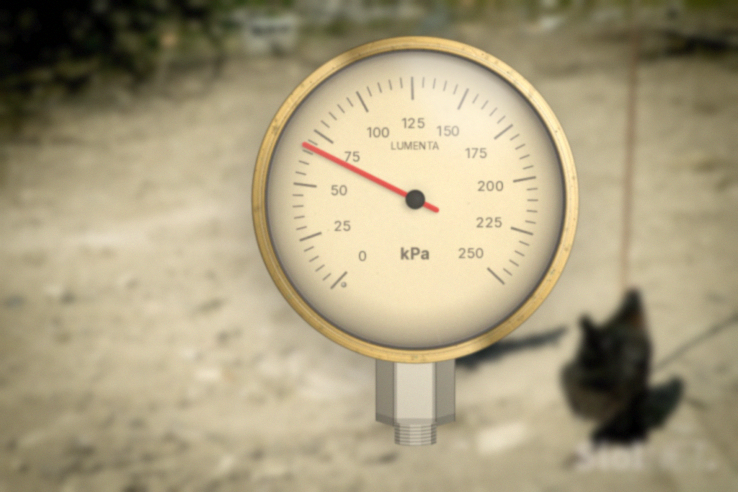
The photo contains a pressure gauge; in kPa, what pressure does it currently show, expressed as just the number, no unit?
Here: 67.5
